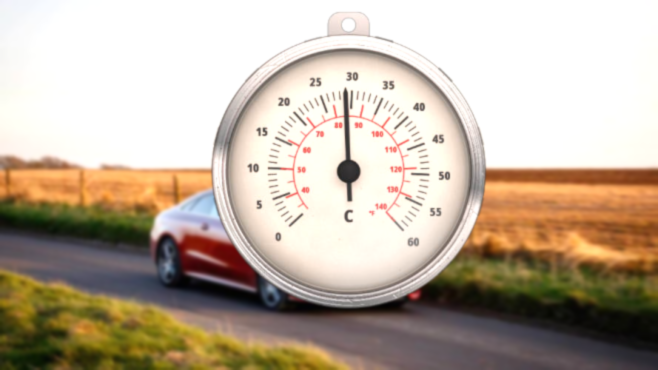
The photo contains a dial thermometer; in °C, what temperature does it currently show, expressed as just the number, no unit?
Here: 29
